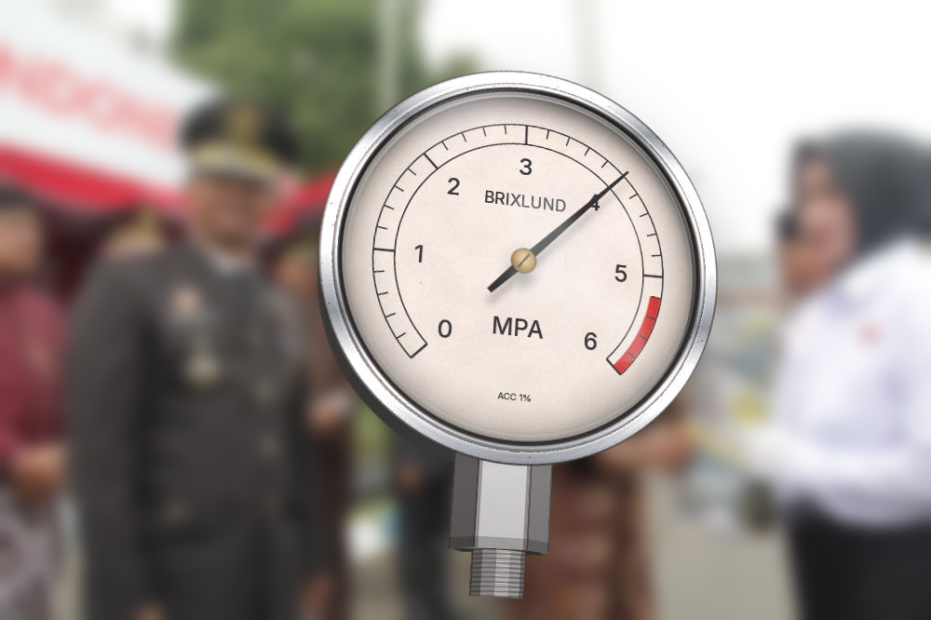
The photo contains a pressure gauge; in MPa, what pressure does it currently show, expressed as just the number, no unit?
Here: 4
